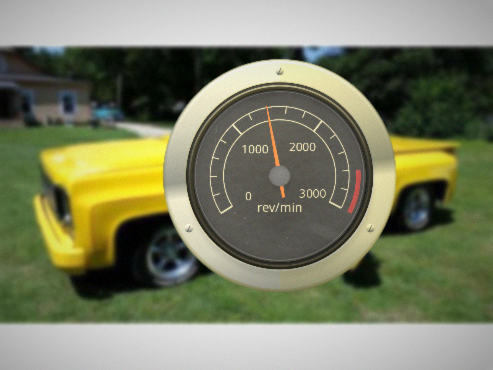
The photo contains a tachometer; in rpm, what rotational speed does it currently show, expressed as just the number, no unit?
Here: 1400
